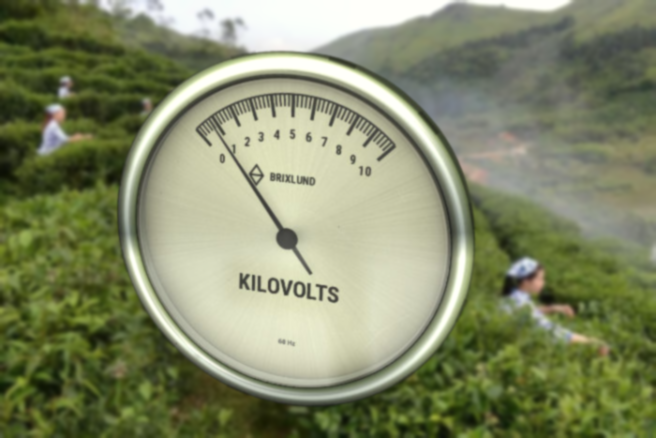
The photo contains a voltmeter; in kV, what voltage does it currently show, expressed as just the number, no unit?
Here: 1
